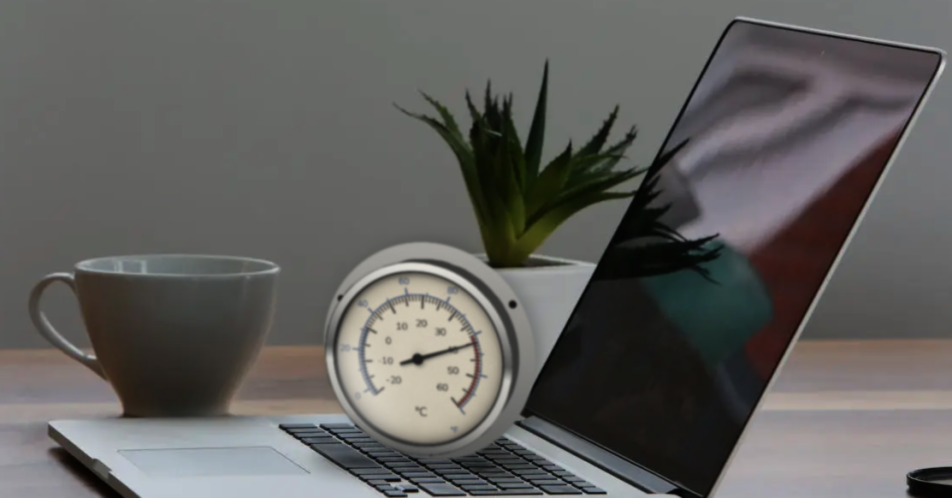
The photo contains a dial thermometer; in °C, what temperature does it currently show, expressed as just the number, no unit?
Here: 40
